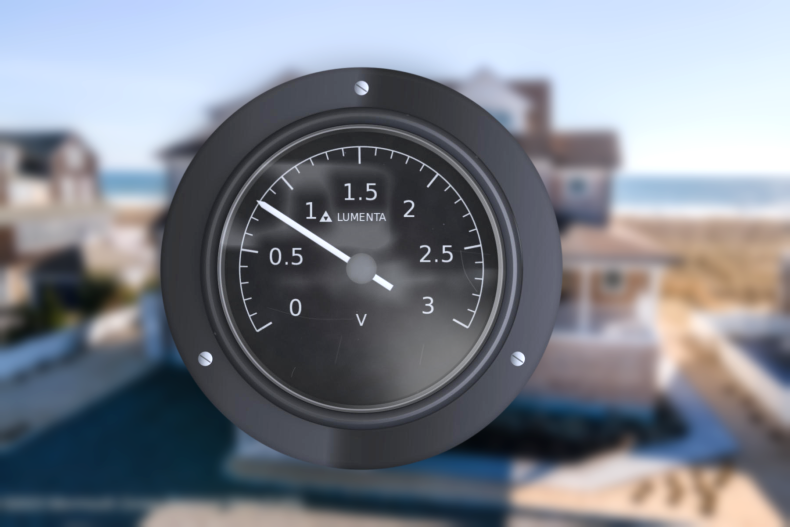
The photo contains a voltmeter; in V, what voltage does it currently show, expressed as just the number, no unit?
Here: 0.8
